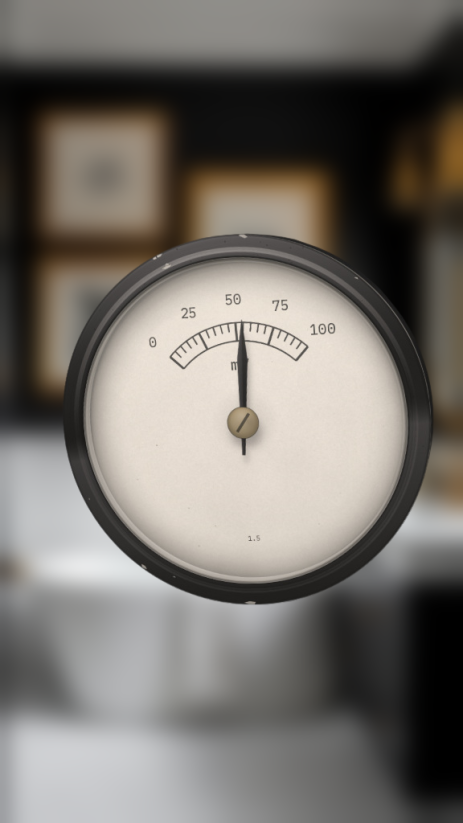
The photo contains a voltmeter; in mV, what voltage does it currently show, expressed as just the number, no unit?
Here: 55
